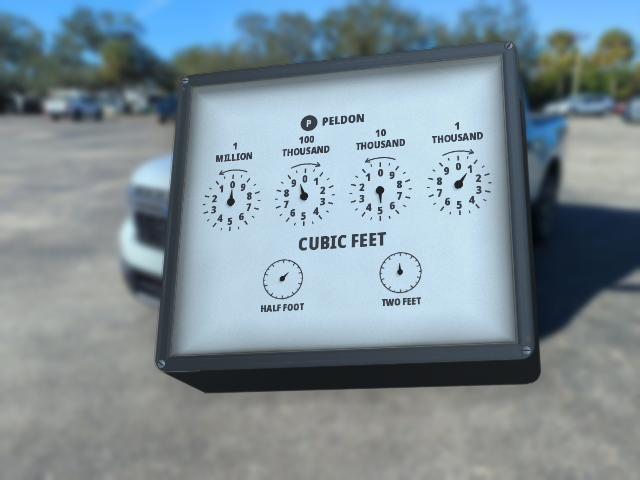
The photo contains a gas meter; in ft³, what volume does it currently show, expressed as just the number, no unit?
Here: 995100
